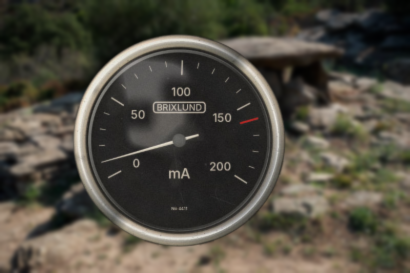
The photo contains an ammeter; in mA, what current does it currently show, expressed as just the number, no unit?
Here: 10
